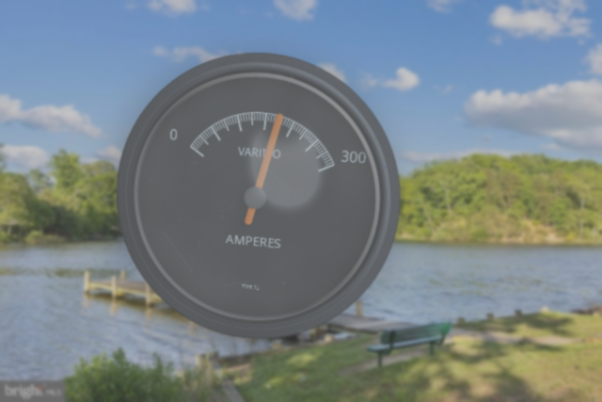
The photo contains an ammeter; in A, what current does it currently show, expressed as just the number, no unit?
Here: 175
